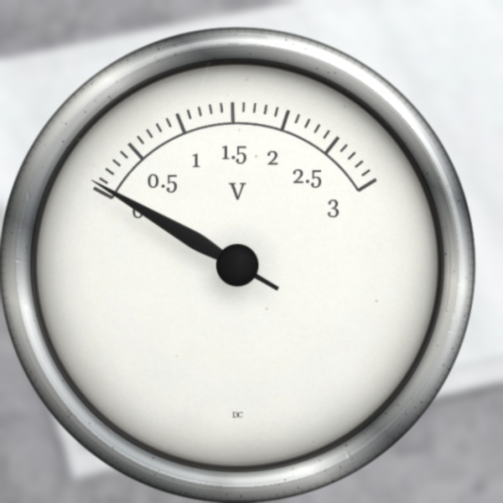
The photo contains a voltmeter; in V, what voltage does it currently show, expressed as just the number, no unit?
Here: 0.05
